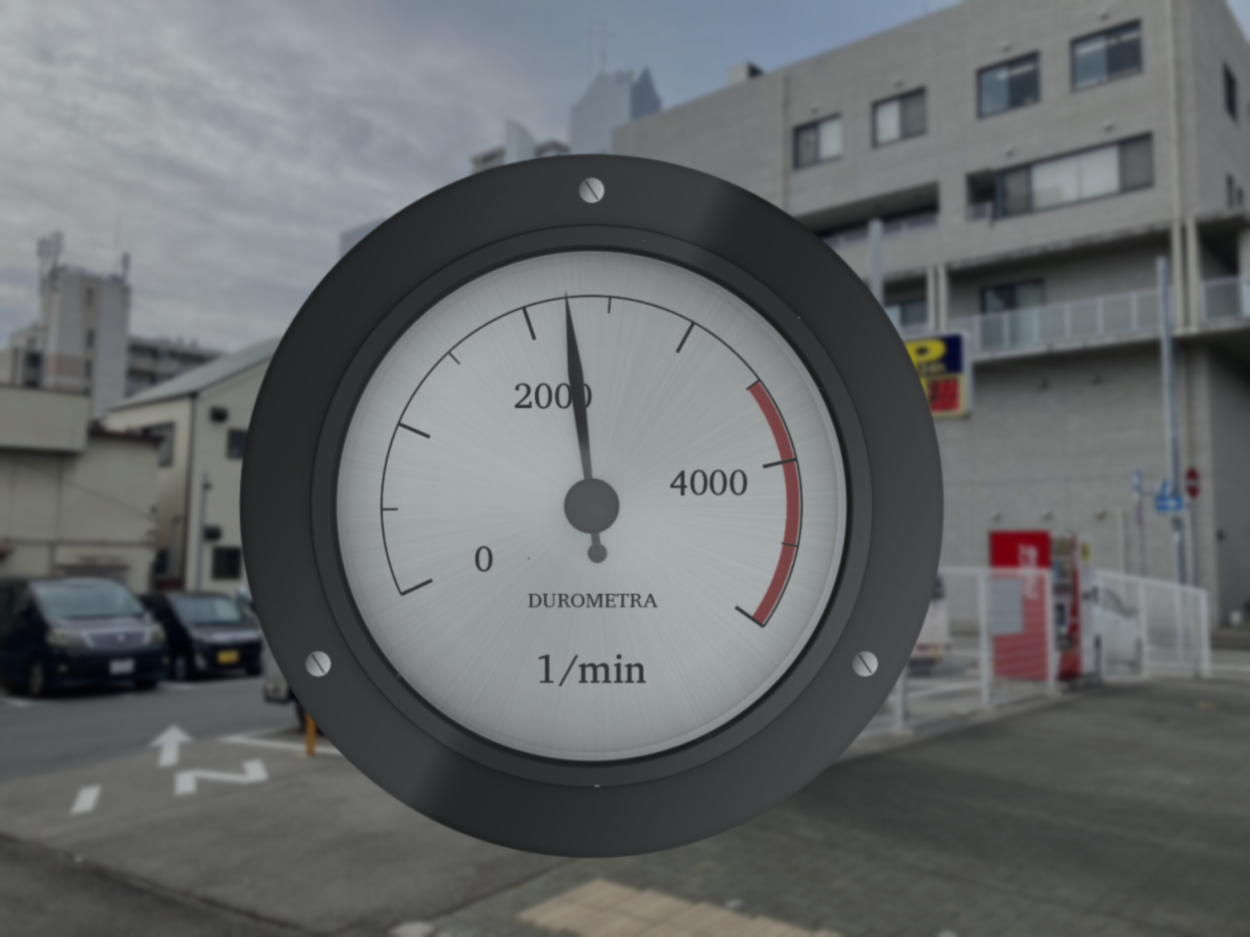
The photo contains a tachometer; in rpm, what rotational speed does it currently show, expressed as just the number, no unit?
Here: 2250
